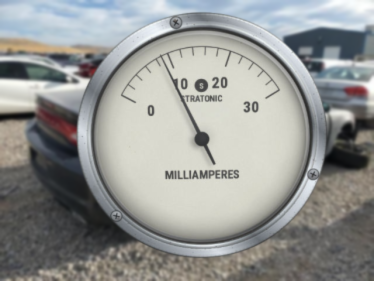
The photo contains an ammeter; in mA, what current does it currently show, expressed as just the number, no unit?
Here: 9
